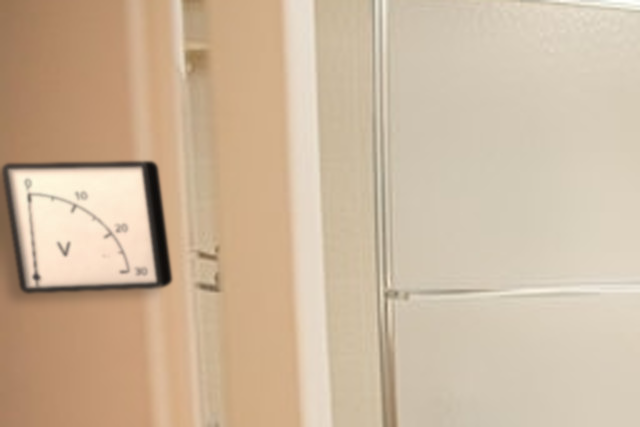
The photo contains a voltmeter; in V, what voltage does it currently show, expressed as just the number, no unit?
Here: 0
